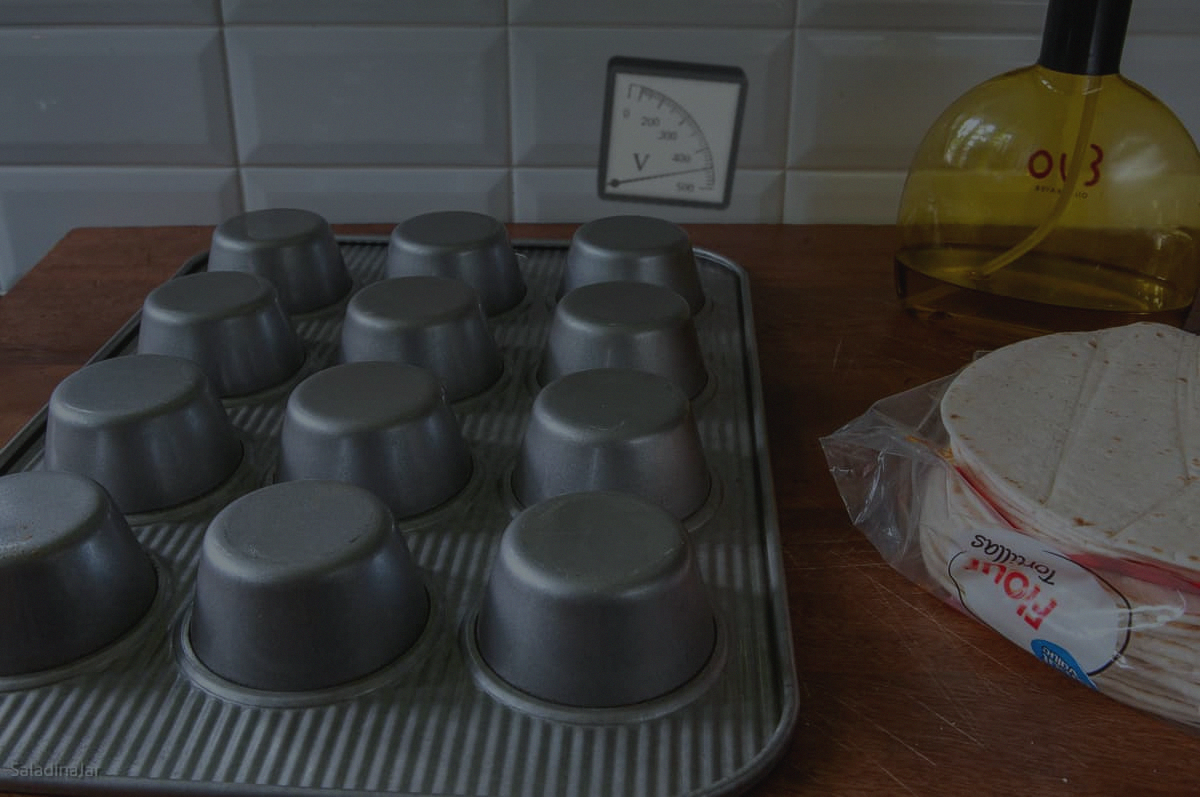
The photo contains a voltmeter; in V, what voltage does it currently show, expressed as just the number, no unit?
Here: 450
